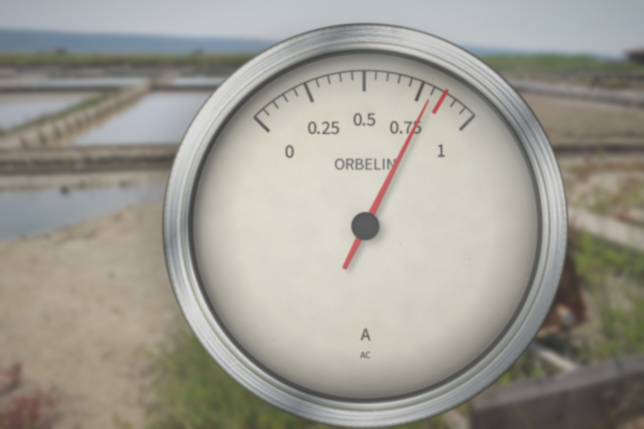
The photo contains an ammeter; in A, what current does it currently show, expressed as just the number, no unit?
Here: 0.8
